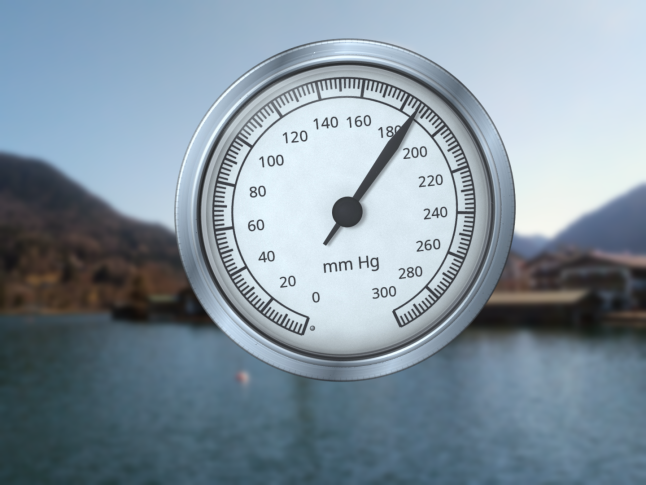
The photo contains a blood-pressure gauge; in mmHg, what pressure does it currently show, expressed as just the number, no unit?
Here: 186
